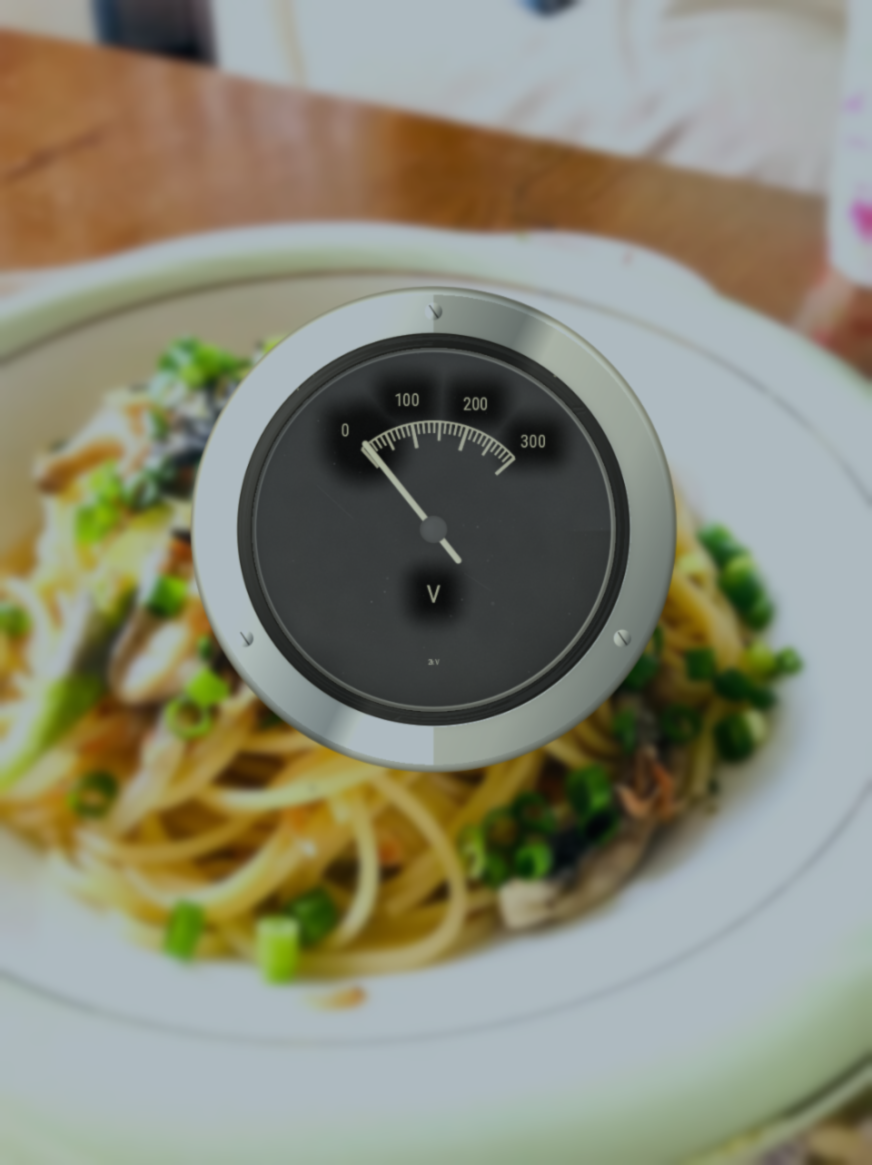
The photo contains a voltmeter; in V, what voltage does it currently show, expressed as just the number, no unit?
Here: 10
